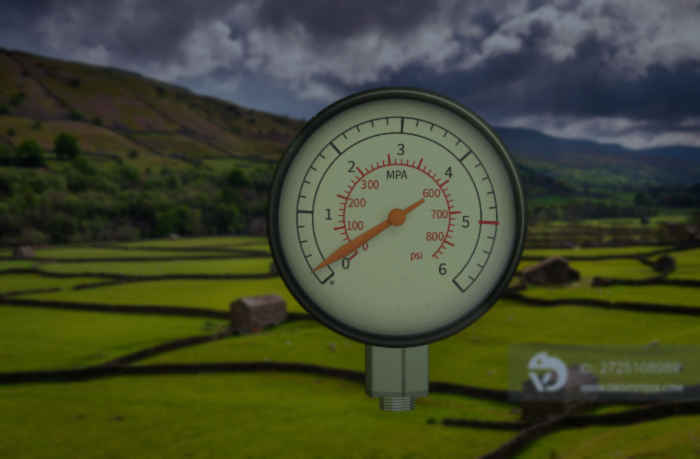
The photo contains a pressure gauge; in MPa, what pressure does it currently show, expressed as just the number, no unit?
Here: 0.2
